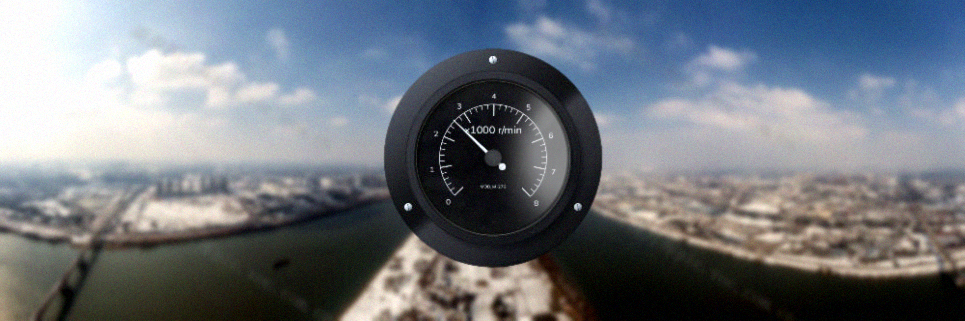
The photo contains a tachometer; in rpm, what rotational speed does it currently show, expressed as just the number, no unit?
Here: 2600
